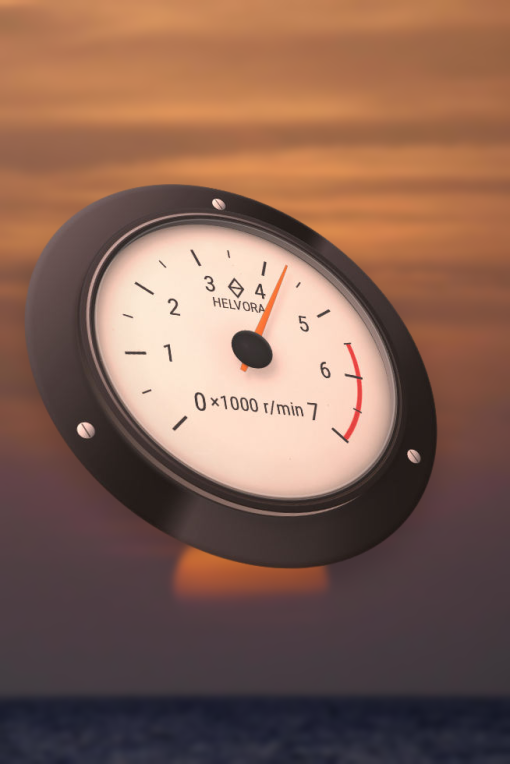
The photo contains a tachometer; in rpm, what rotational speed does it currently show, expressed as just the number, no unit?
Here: 4250
